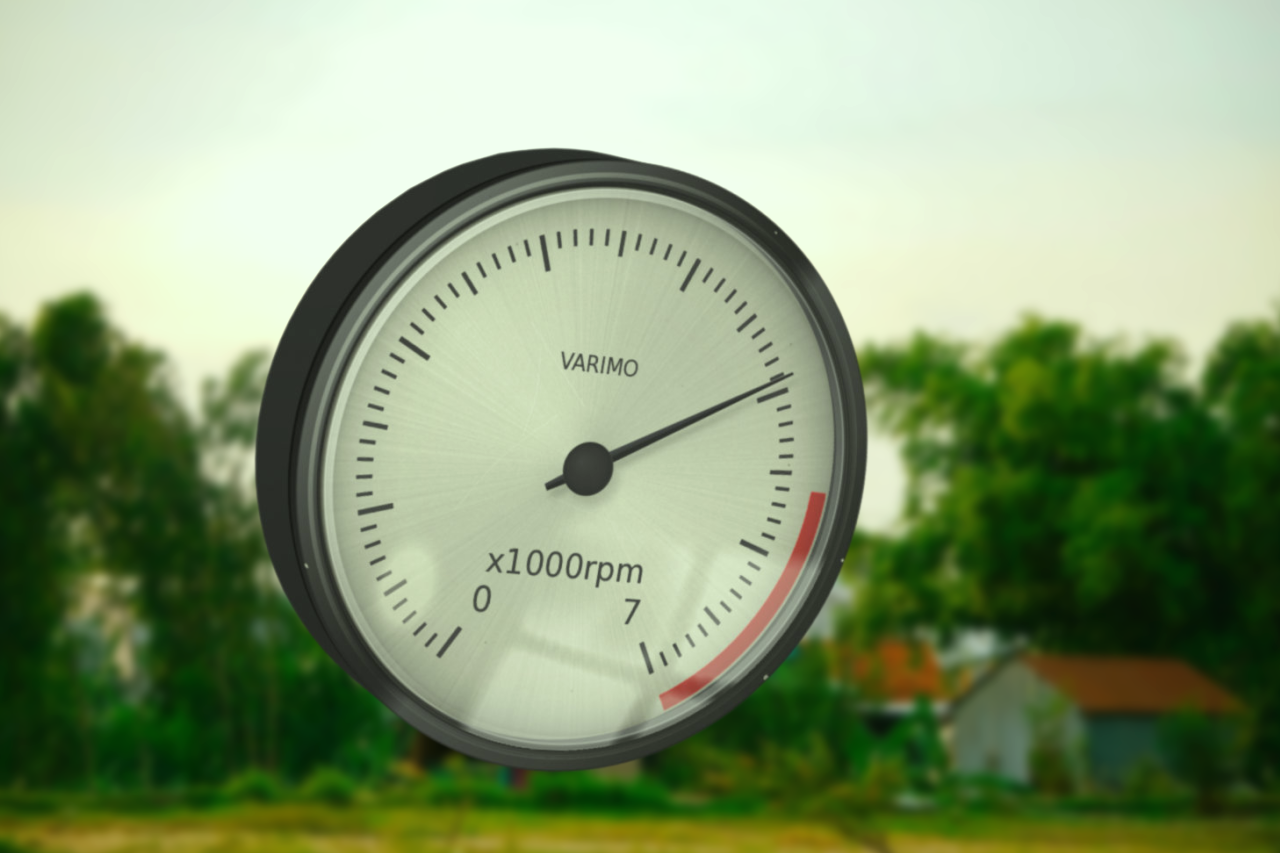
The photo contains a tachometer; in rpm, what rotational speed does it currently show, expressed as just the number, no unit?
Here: 4900
